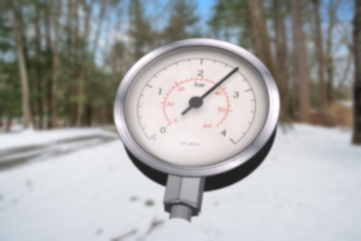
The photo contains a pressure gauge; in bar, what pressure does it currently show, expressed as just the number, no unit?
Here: 2.6
